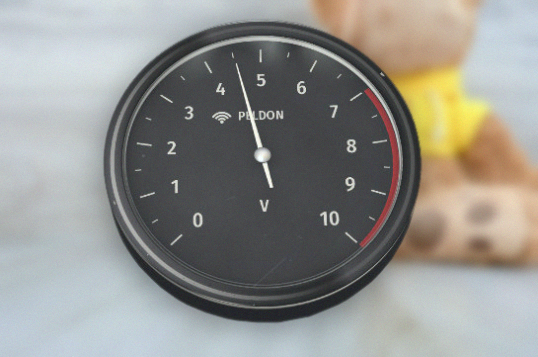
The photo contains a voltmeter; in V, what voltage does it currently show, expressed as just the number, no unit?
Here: 4.5
